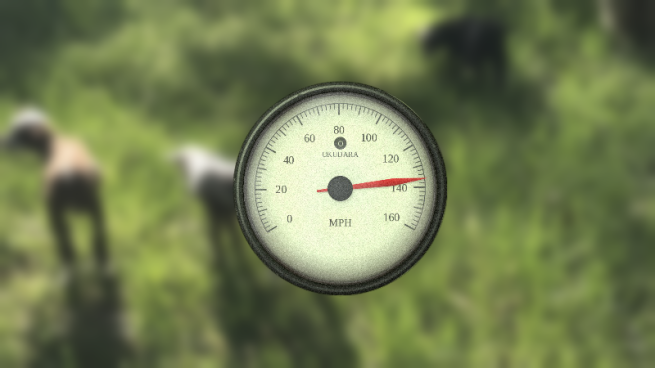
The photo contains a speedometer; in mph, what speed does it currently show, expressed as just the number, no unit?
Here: 136
